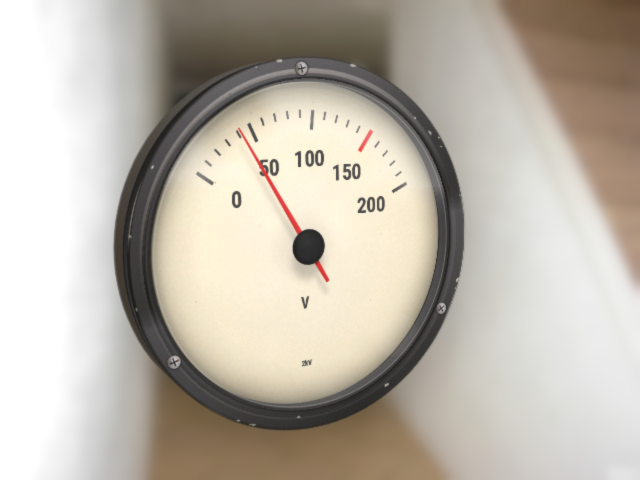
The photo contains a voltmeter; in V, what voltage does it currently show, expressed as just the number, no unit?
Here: 40
